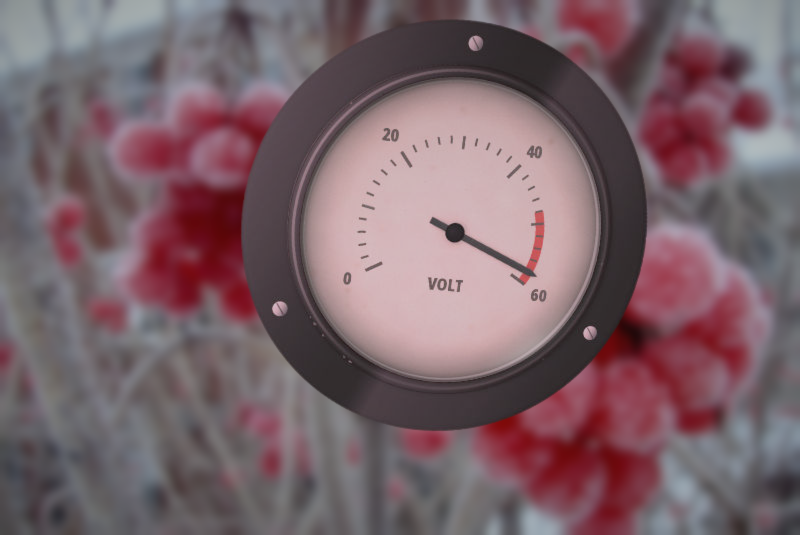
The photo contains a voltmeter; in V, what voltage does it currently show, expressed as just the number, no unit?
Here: 58
